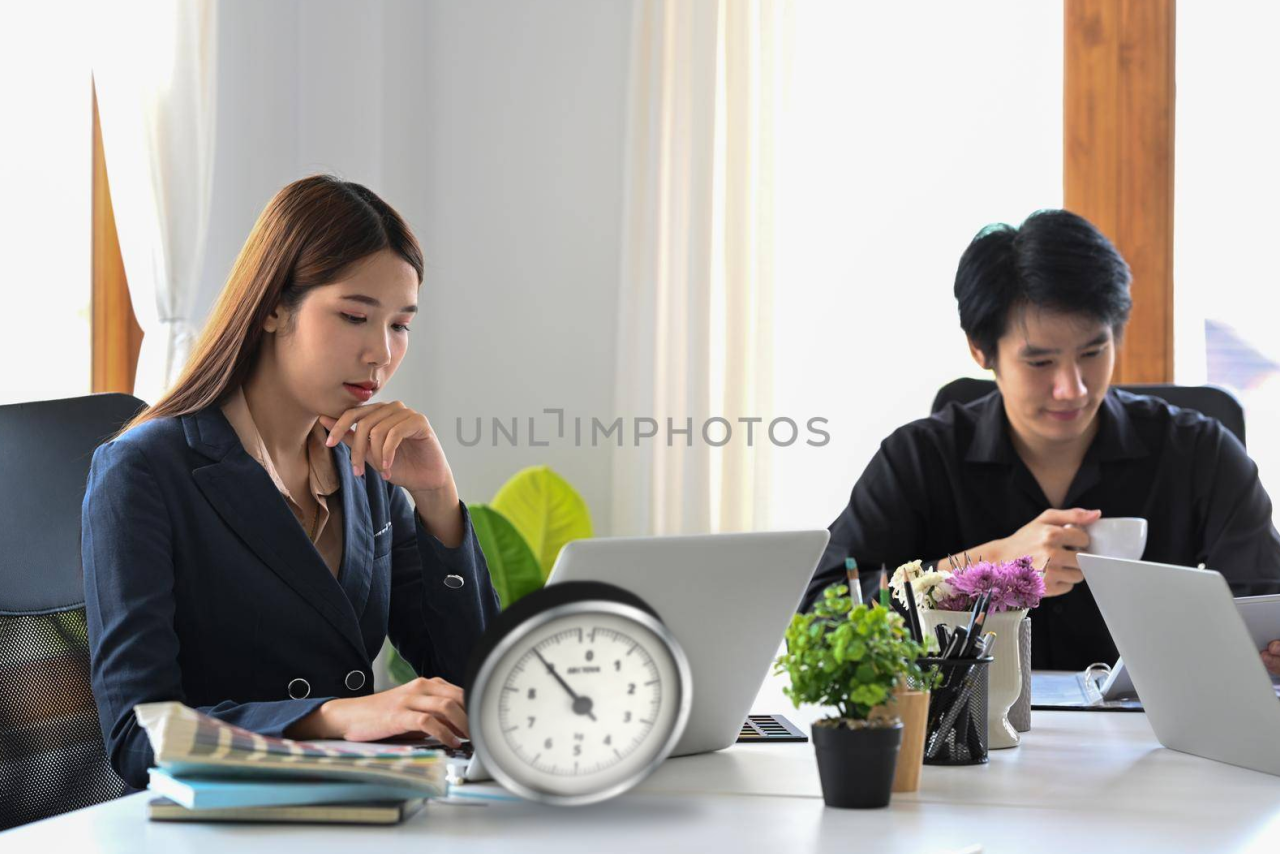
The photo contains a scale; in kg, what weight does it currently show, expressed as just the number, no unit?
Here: 9
